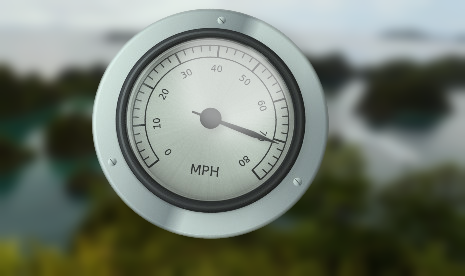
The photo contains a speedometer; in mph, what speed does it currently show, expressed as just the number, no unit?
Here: 71
